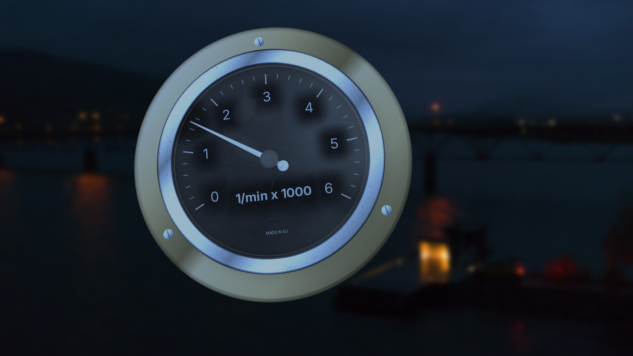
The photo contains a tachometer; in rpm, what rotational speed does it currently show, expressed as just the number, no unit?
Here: 1500
